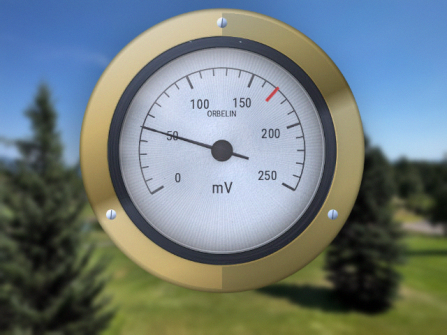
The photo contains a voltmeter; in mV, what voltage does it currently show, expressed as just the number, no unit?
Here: 50
